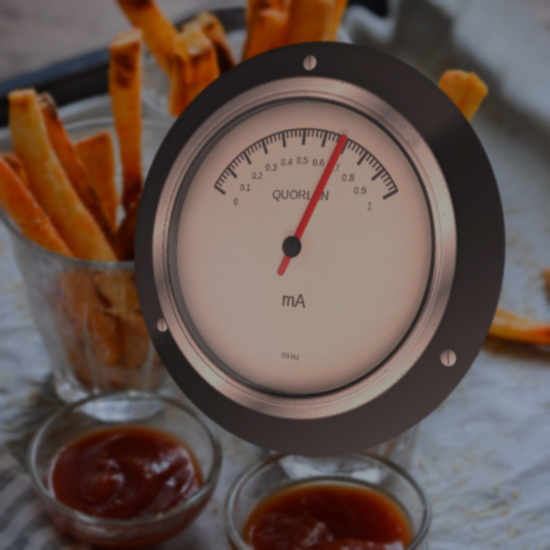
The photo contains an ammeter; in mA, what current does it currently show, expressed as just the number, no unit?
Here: 0.7
